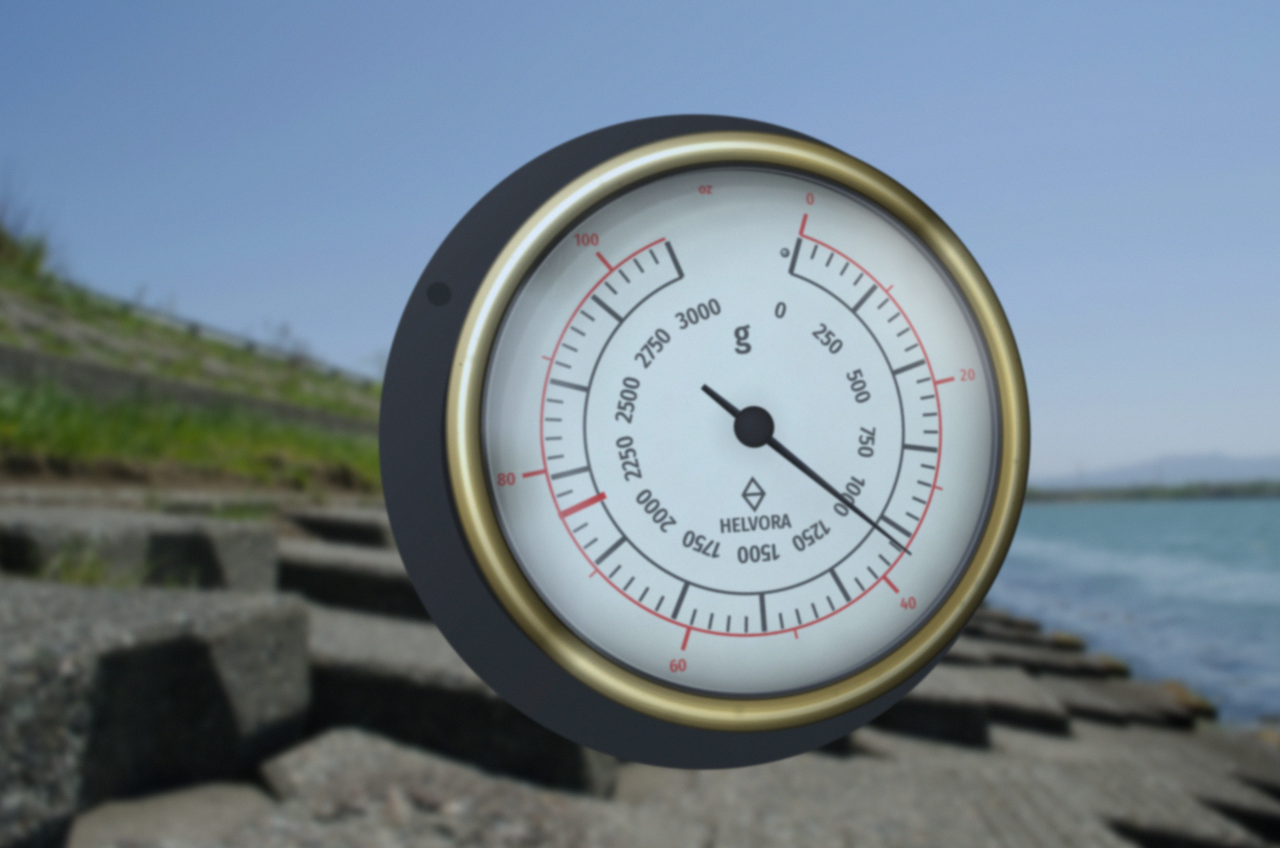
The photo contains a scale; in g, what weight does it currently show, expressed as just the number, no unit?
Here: 1050
